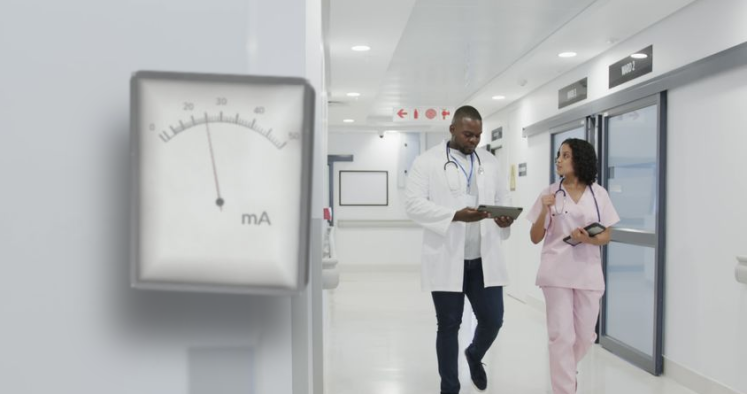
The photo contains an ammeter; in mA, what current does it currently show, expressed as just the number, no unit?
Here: 25
